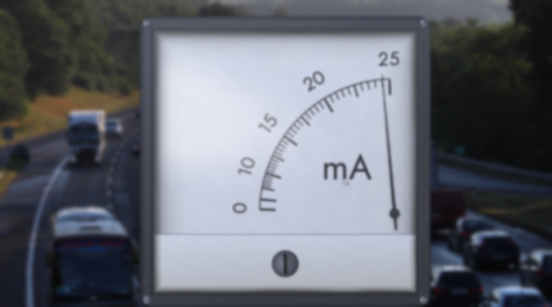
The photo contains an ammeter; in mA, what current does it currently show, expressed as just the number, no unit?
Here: 24.5
